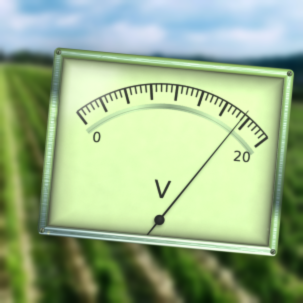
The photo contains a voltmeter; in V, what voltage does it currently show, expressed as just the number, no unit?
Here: 17
